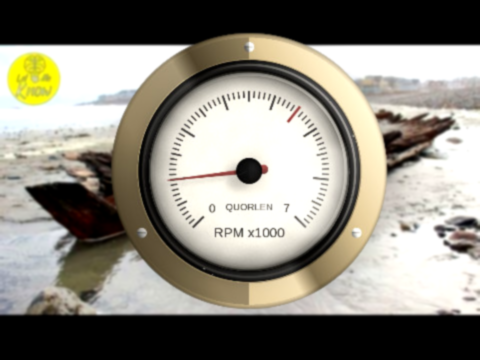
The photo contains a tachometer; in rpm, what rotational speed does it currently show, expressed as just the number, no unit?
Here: 1000
